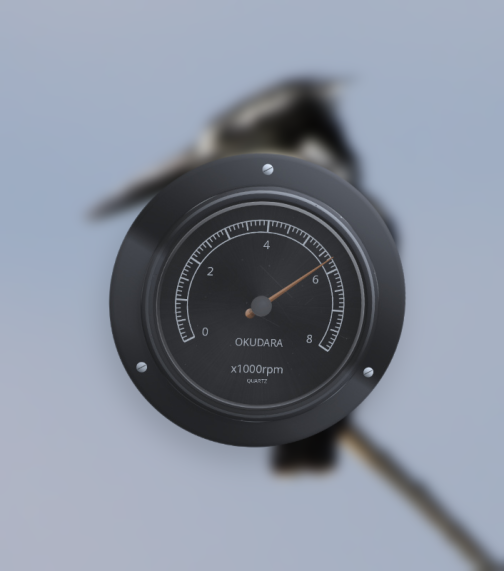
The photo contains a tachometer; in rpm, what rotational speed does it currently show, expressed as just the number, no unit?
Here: 5700
